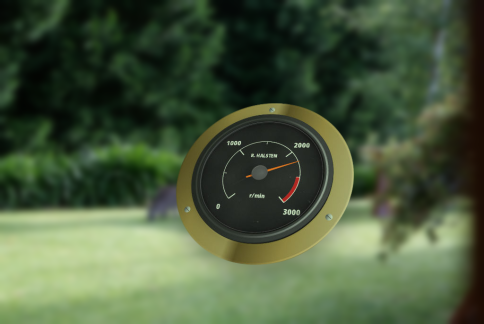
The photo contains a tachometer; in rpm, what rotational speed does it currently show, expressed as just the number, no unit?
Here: 2250
